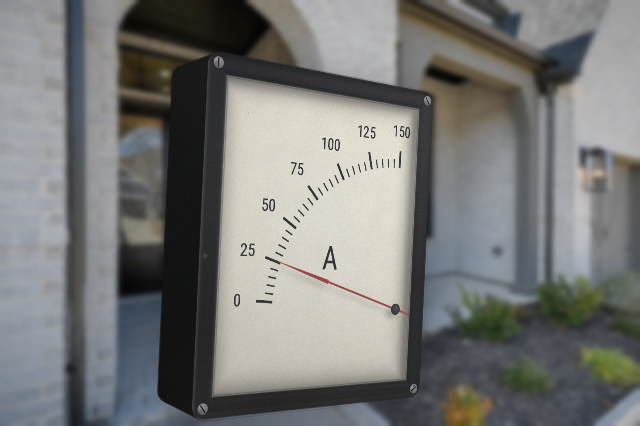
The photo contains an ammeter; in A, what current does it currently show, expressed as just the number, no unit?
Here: 25
